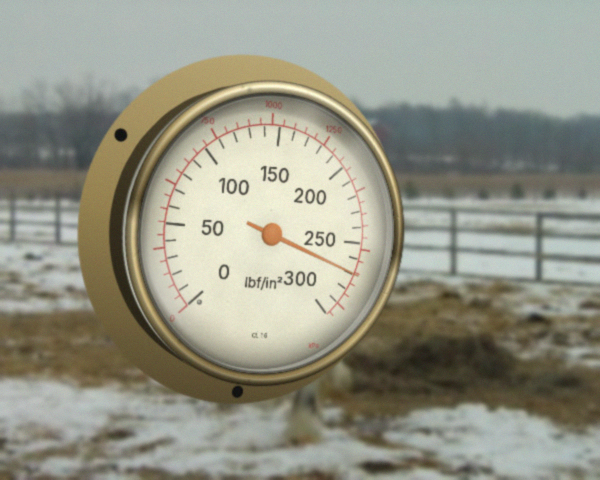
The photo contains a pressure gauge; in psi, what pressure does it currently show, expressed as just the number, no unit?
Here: 270
